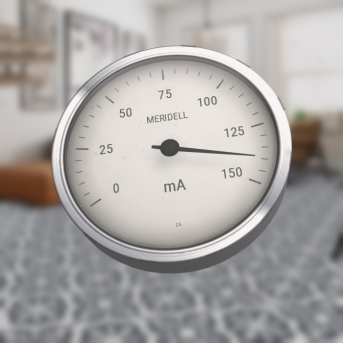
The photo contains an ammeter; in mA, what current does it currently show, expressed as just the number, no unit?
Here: 140
